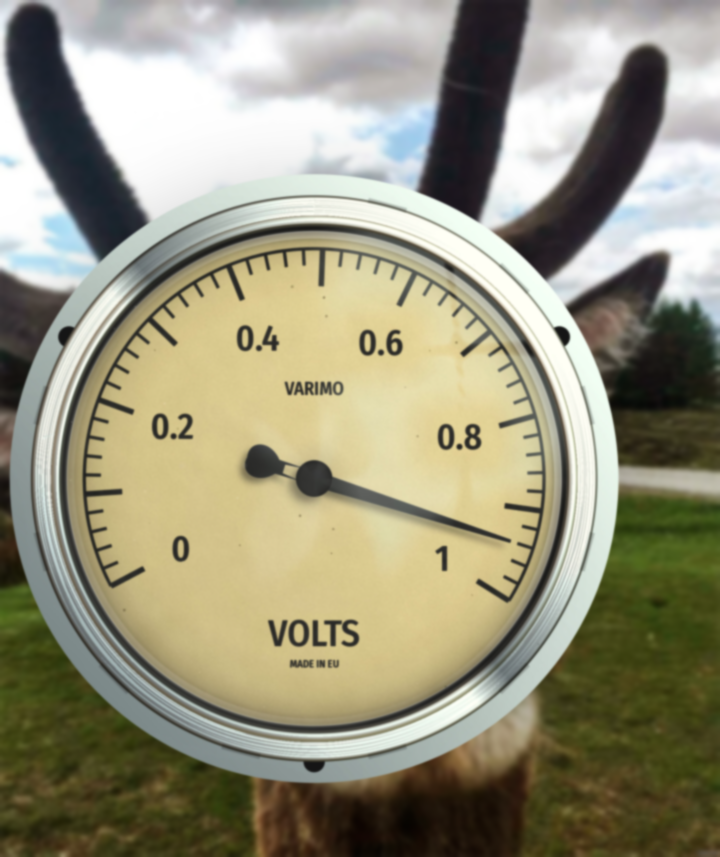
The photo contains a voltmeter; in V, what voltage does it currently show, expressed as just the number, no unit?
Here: 0.94
